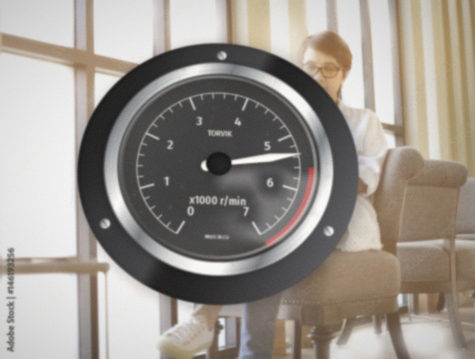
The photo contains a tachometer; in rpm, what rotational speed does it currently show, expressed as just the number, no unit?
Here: 5400
